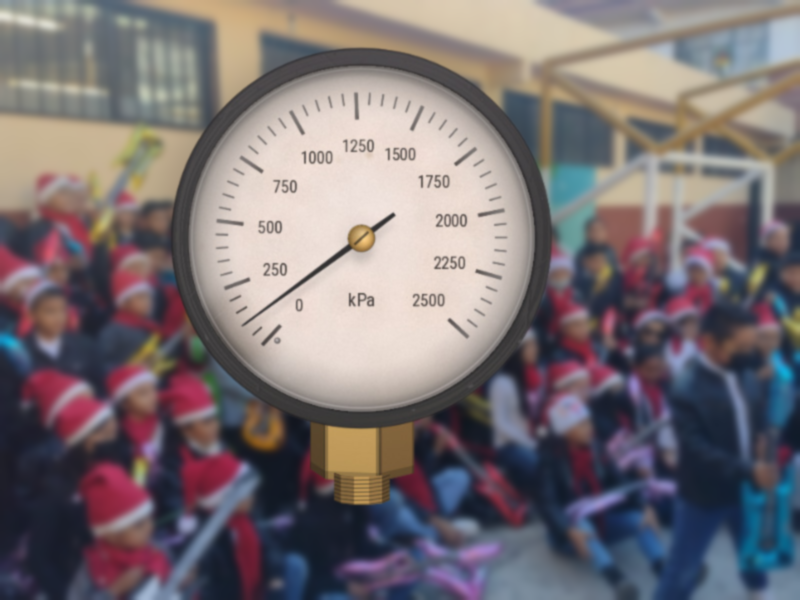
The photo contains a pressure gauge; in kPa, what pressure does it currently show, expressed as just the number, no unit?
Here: 100
